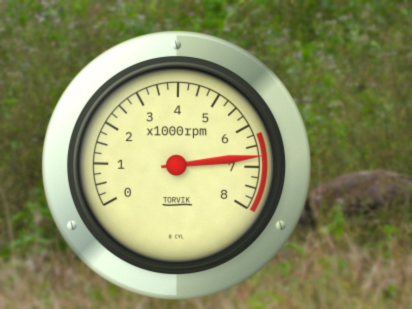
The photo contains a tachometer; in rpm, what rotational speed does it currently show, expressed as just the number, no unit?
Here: 6750
